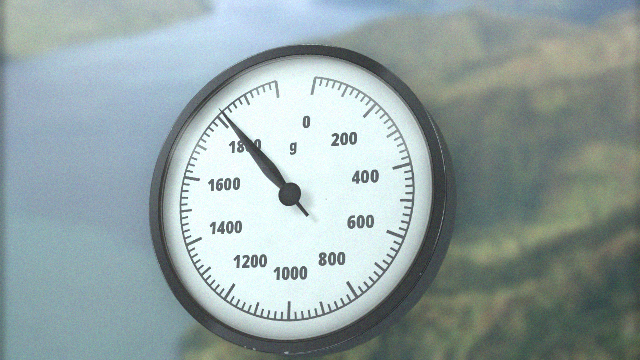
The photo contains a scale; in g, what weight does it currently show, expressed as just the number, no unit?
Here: 1820
